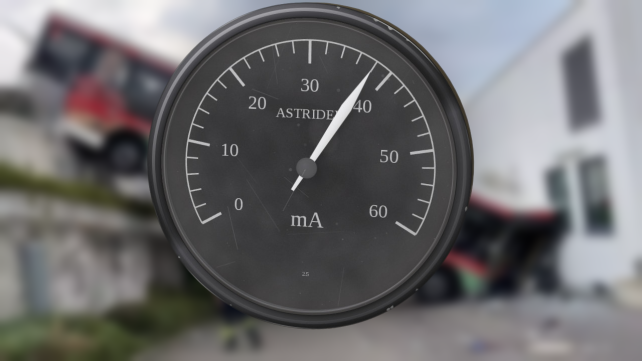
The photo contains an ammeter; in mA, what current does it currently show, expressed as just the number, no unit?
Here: 38
